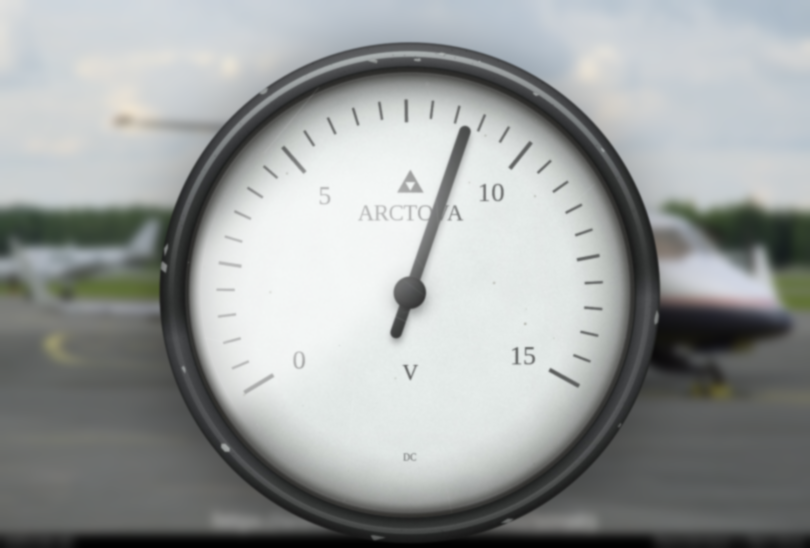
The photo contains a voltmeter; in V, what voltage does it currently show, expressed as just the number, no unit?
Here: 8.75
